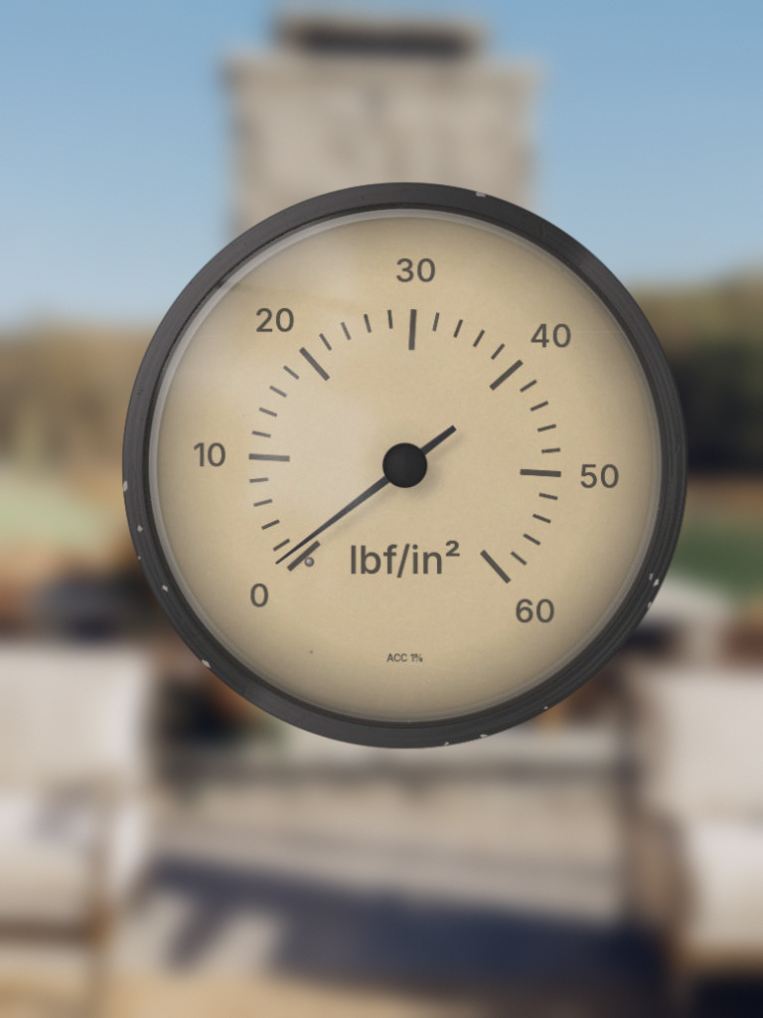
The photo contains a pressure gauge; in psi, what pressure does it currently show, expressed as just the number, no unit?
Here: 1
